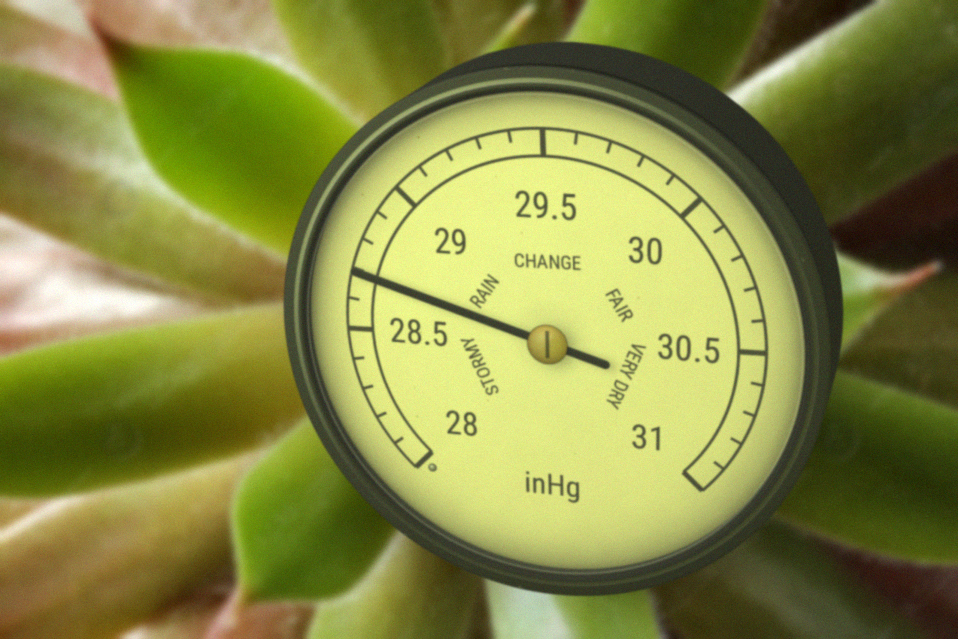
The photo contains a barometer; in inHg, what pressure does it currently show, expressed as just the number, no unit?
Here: 28.7
